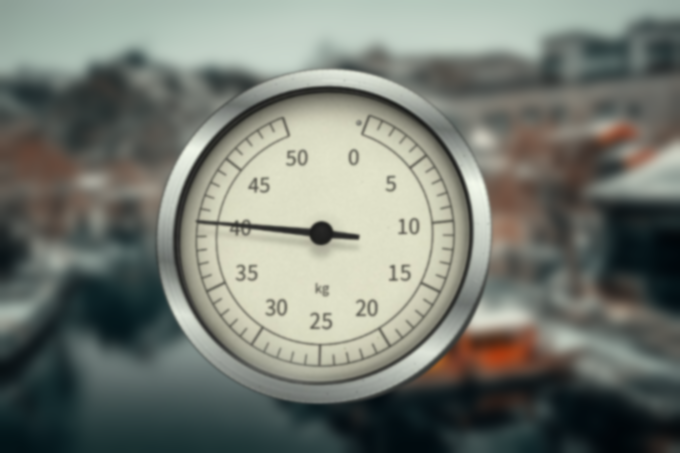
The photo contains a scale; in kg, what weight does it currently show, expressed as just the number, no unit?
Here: 40
